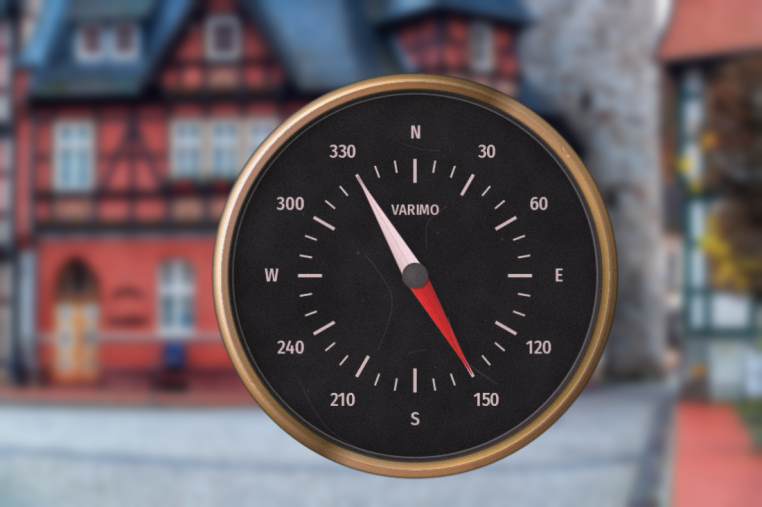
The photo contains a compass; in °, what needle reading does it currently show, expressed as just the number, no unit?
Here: 150
